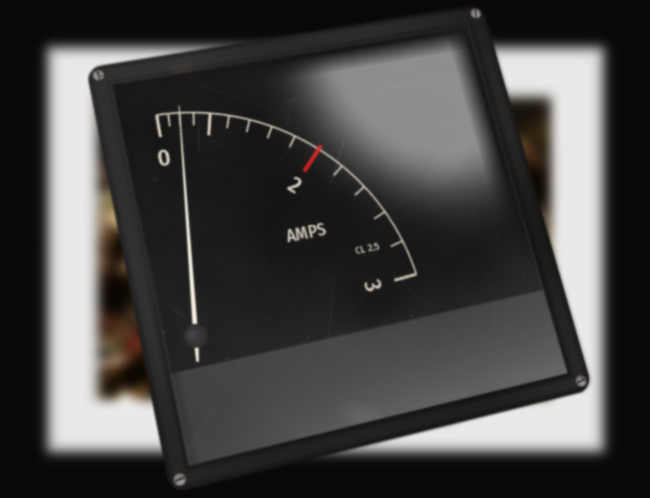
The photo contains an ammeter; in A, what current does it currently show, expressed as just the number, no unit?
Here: 0.6
